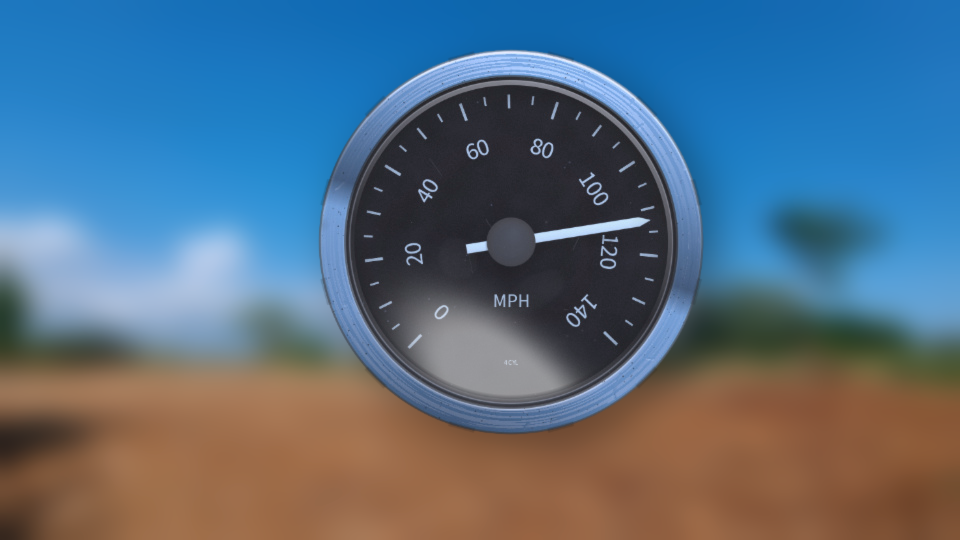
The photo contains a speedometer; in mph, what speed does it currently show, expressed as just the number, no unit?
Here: 112.5
